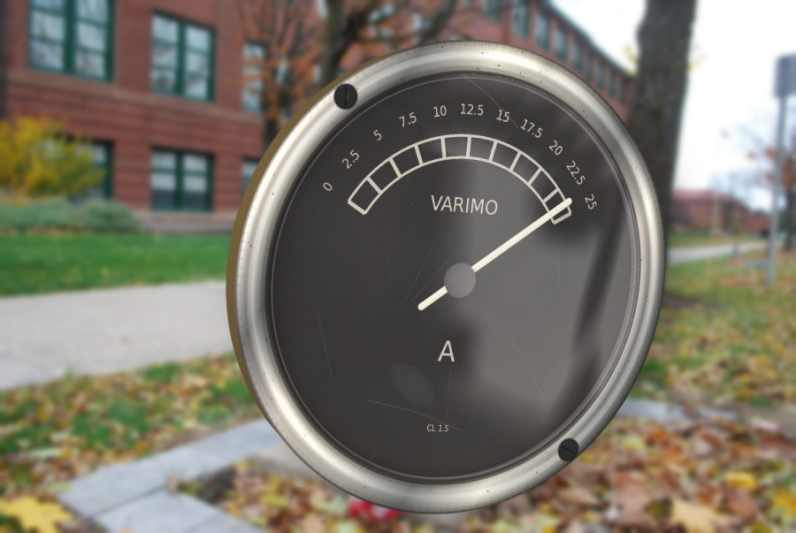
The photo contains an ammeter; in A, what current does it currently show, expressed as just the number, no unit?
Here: 23.75
